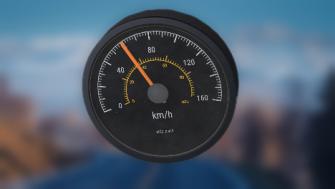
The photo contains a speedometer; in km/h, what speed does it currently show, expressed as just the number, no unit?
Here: 60
